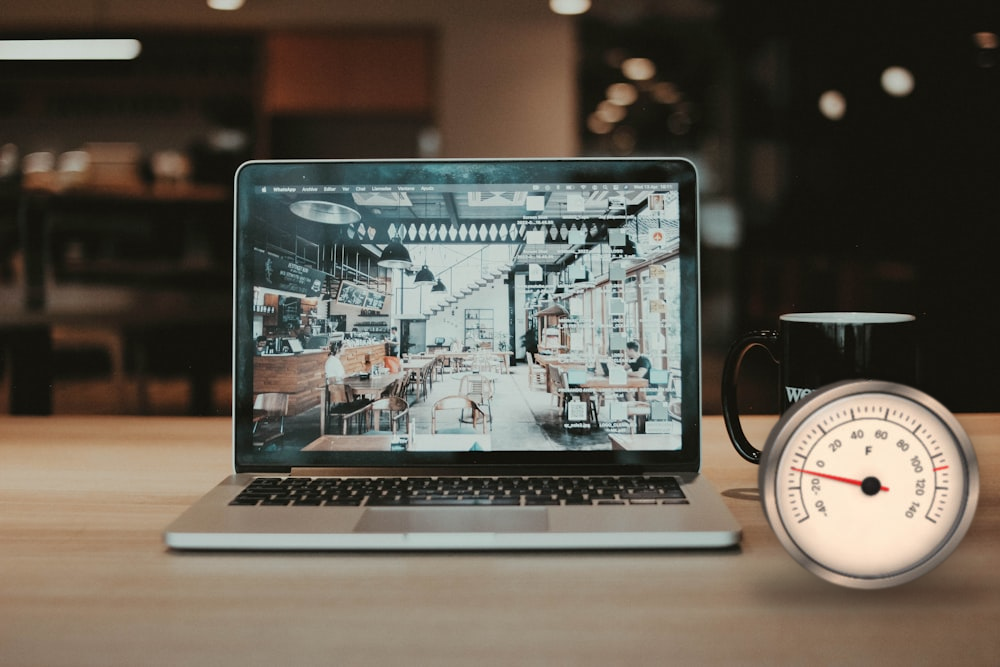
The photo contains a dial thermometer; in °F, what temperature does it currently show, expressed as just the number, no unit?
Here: -8
